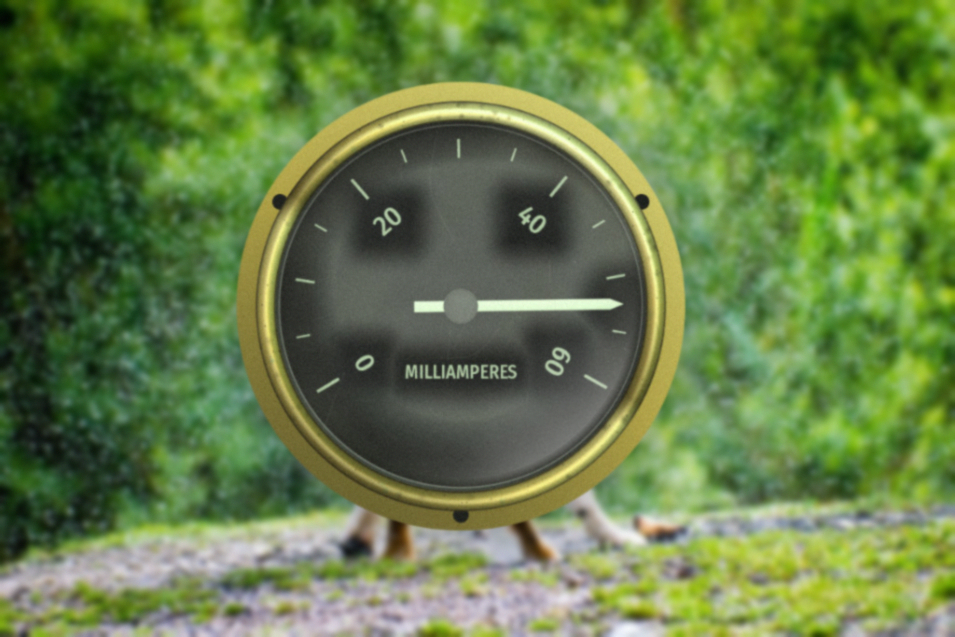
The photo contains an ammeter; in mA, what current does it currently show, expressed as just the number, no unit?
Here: 52.5
